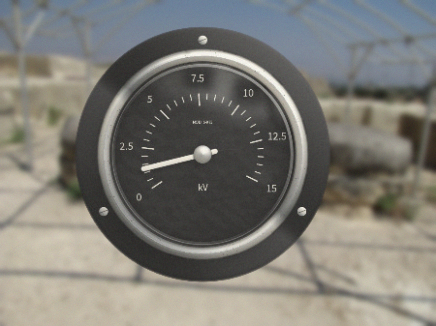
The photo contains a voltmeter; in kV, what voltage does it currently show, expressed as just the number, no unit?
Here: 1.25
